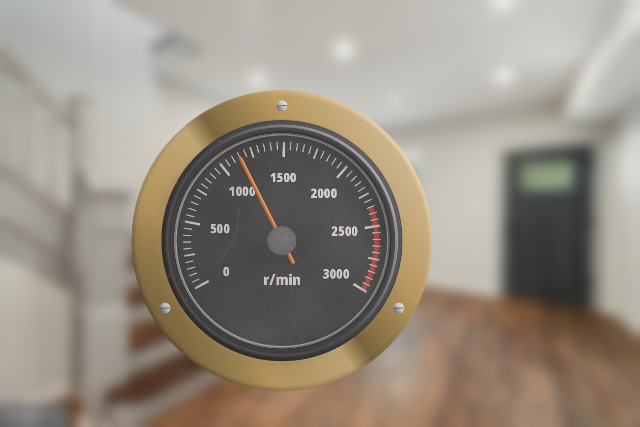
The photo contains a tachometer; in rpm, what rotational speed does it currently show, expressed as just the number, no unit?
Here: 1150
